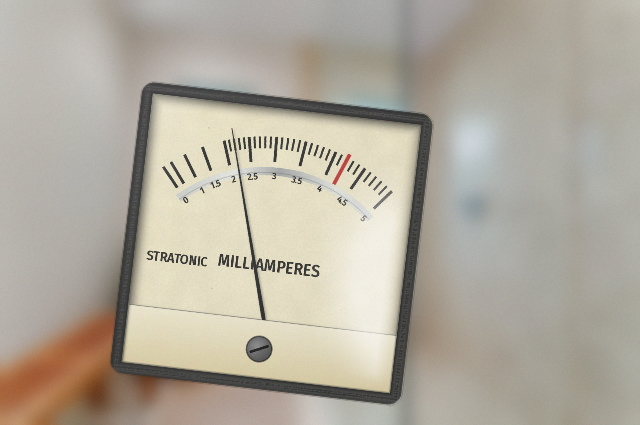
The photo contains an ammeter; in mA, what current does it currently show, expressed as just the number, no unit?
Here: 2.2
